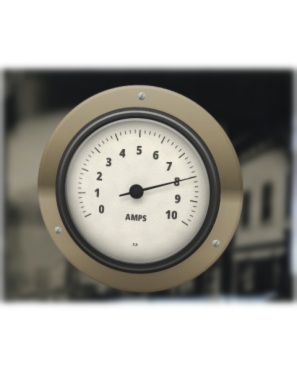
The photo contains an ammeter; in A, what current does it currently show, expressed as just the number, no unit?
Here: 8
